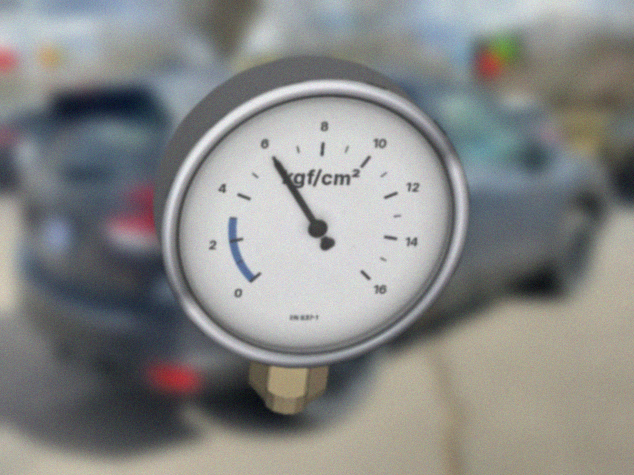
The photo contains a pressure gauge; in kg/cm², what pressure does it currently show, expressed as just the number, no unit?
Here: 6
